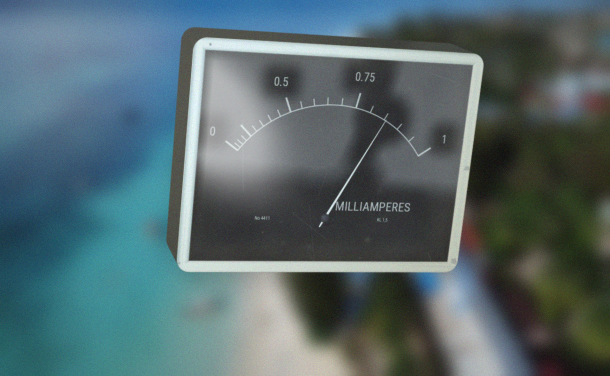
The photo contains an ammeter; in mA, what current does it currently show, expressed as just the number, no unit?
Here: 0.85
